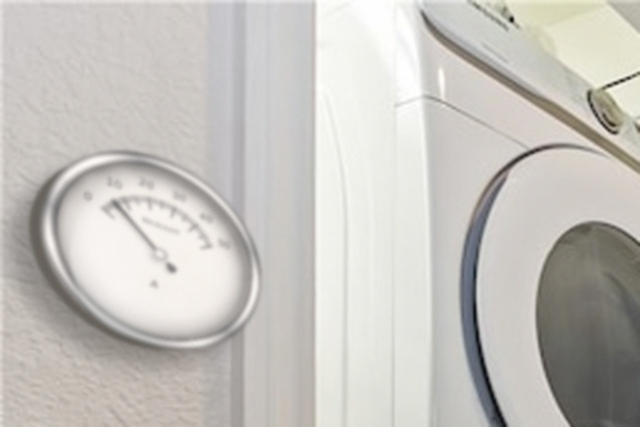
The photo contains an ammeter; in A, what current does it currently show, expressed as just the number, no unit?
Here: 5
